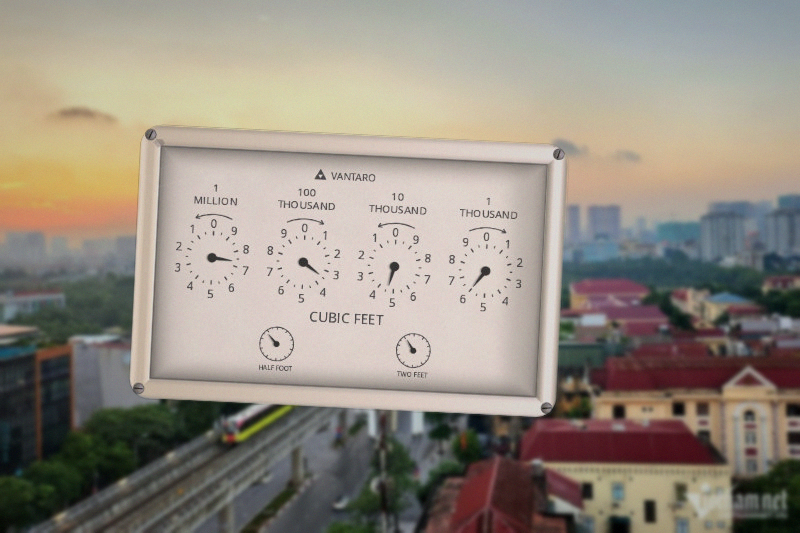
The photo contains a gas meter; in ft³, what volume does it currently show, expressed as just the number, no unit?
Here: 734600
